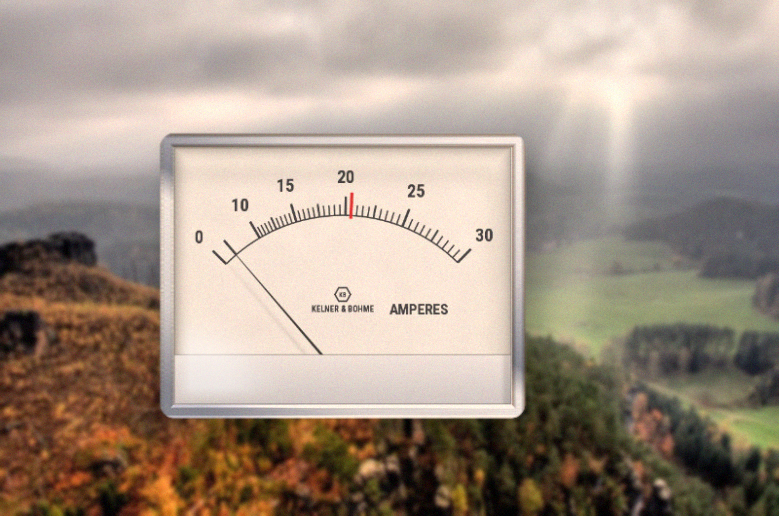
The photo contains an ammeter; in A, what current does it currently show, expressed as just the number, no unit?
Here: 5
